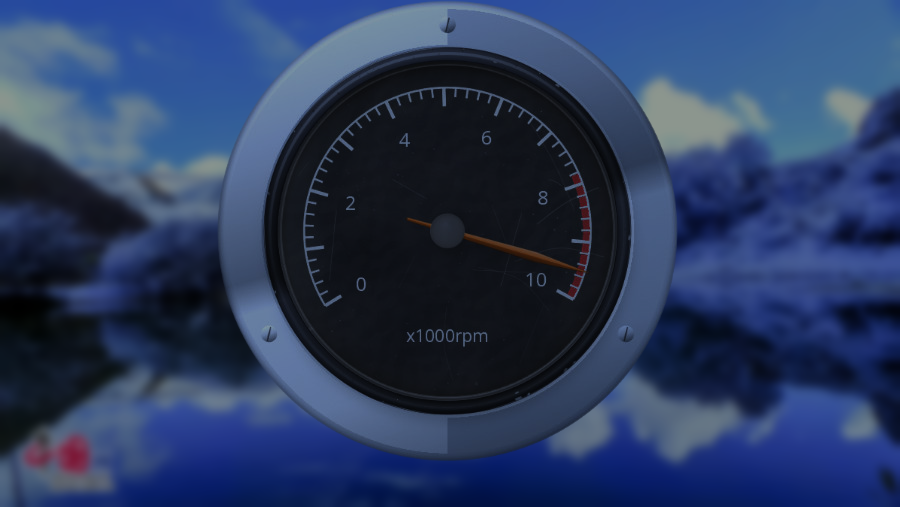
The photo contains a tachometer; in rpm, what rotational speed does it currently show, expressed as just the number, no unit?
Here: 9500
